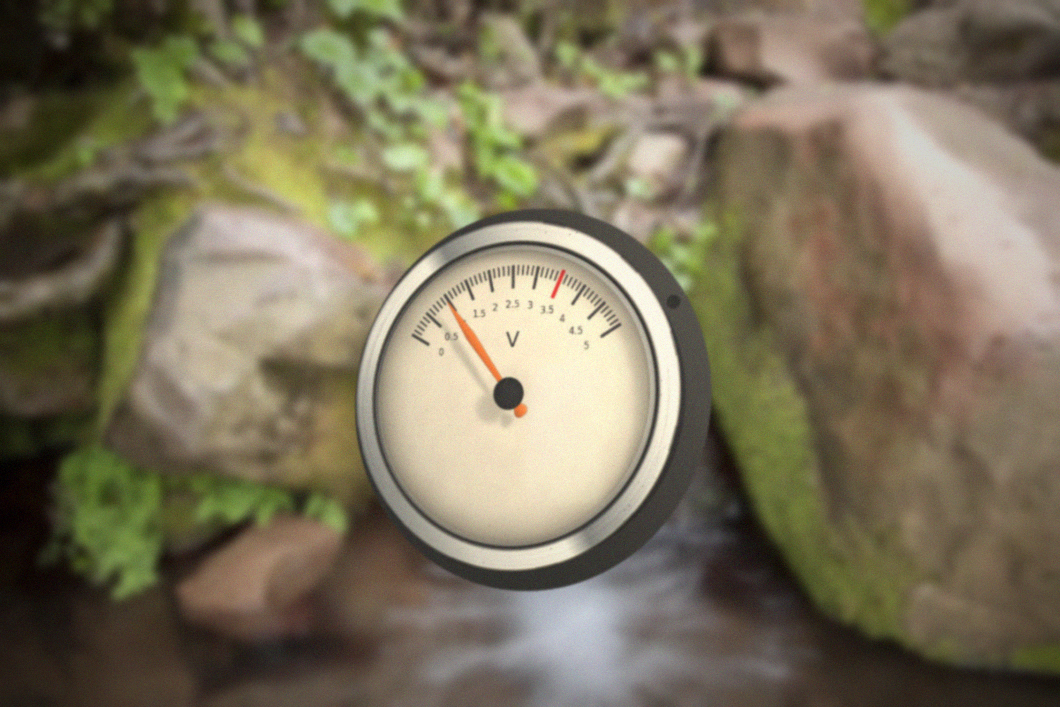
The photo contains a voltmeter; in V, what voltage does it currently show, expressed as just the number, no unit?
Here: 1
